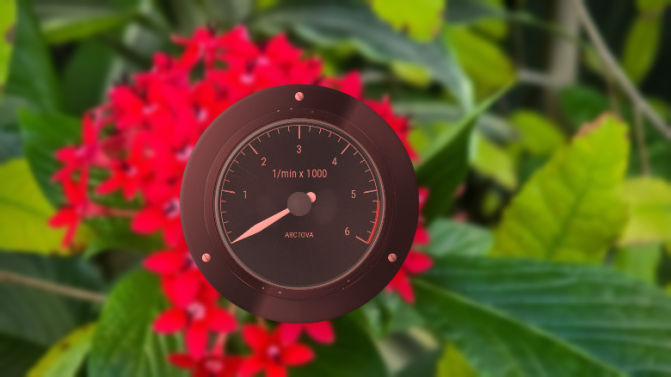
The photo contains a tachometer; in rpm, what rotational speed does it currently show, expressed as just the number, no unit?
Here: 0
